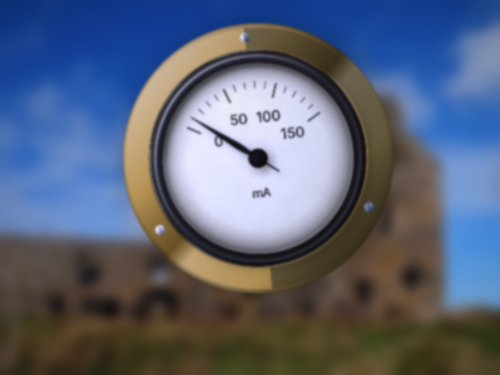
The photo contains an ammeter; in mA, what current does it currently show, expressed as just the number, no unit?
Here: 10
